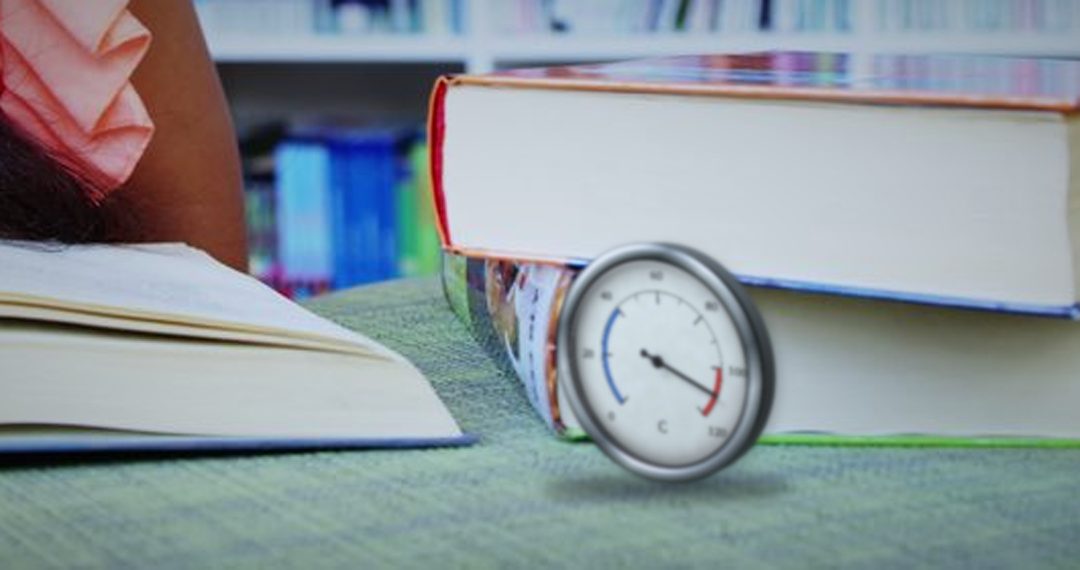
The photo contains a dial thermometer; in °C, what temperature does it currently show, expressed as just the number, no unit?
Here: 110
